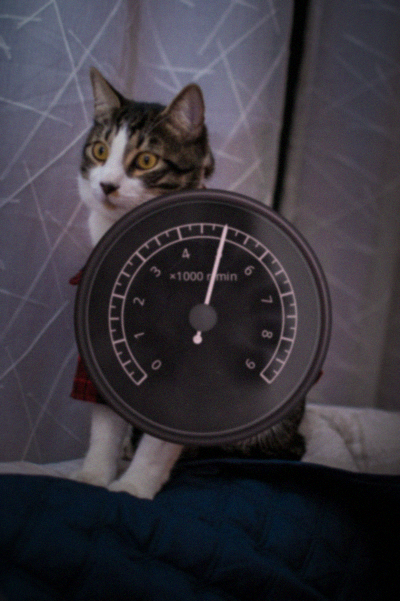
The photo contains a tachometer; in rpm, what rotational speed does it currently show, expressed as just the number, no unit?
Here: 5000
